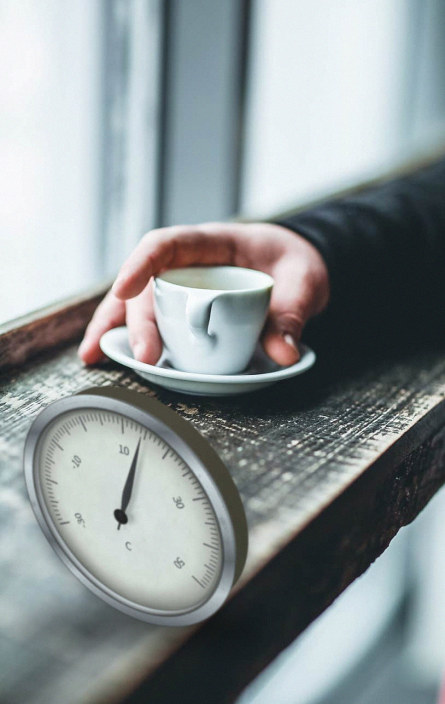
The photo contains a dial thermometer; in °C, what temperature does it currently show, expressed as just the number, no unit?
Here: 15
